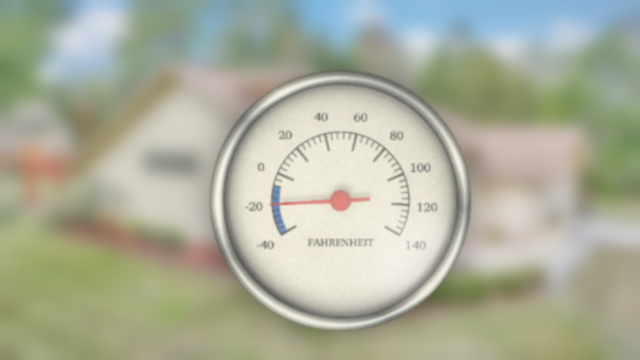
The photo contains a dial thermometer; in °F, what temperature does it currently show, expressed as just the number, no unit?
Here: -20
